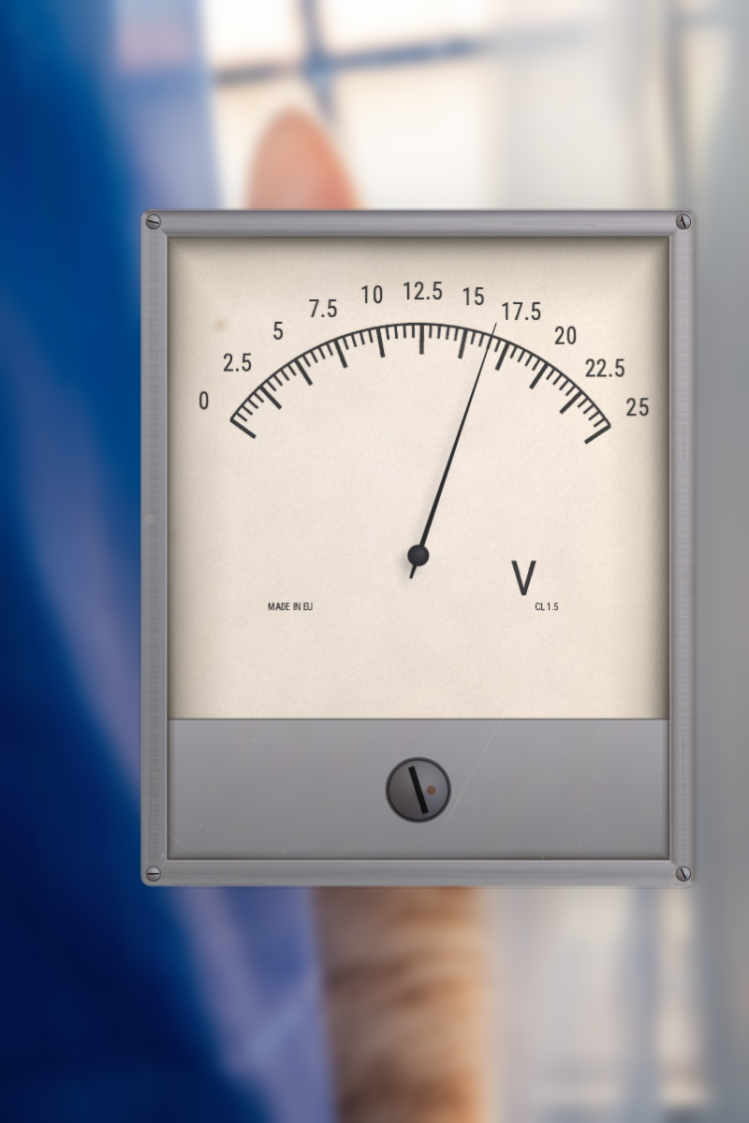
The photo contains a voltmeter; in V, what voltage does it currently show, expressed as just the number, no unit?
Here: 16.5
